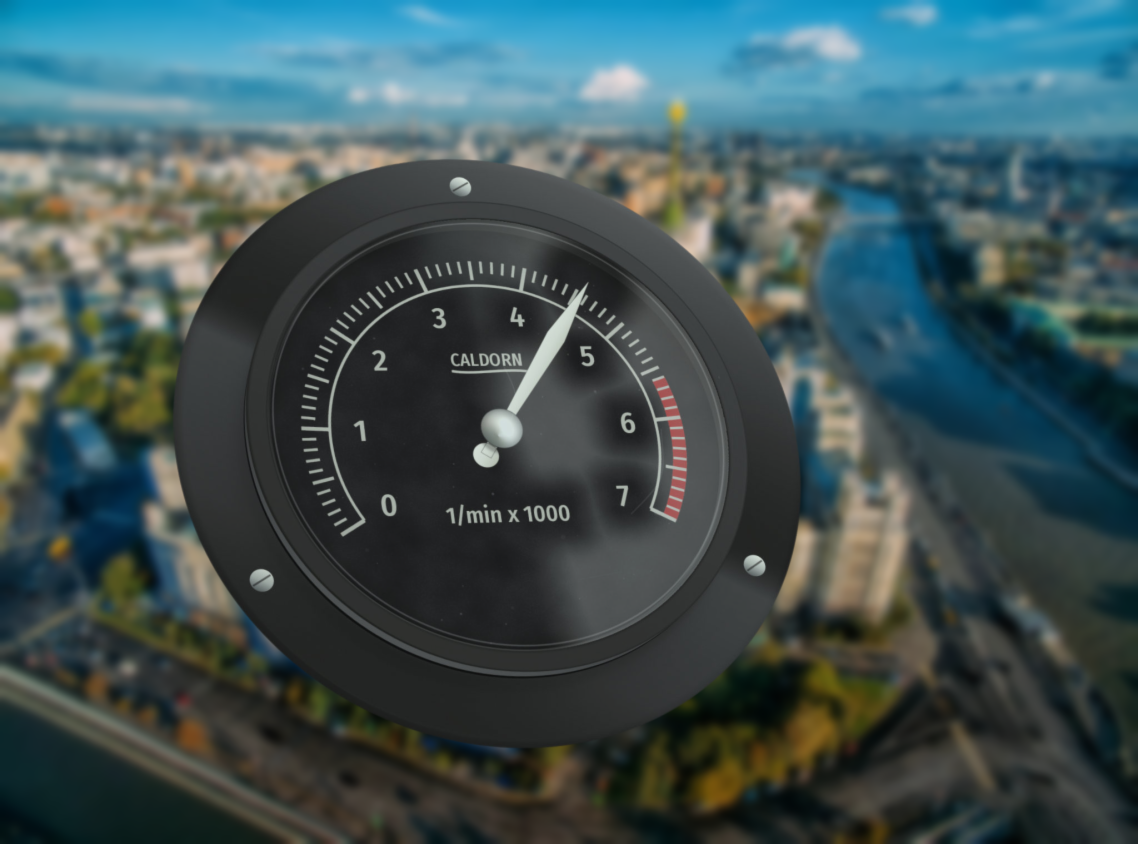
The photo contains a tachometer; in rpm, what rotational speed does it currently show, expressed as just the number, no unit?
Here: 4550
